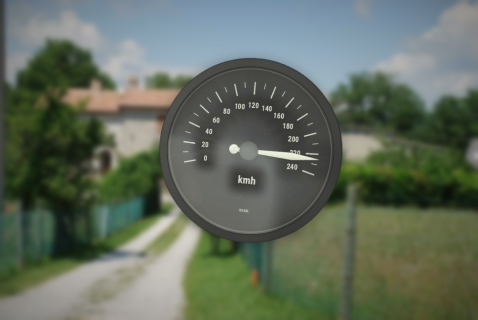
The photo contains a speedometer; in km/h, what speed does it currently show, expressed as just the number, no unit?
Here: 225
